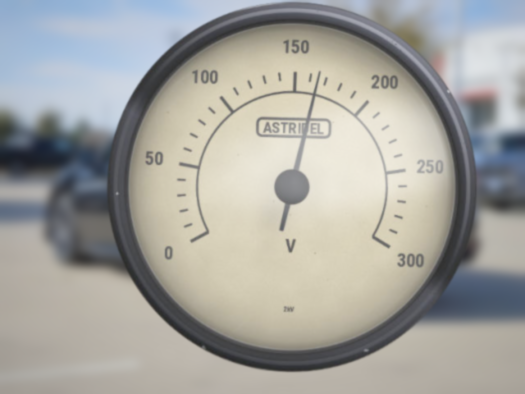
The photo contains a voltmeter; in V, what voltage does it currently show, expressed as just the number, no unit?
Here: 165
